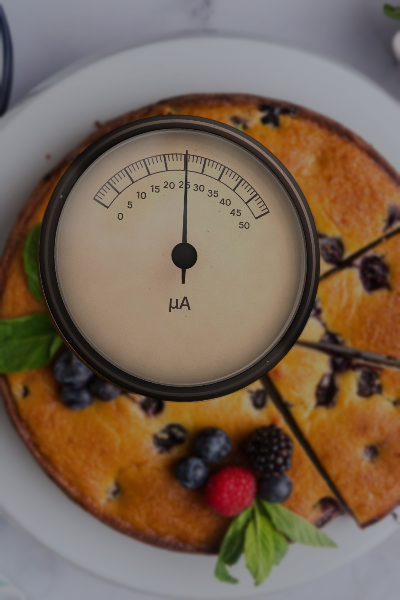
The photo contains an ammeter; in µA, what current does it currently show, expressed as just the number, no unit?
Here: 25
